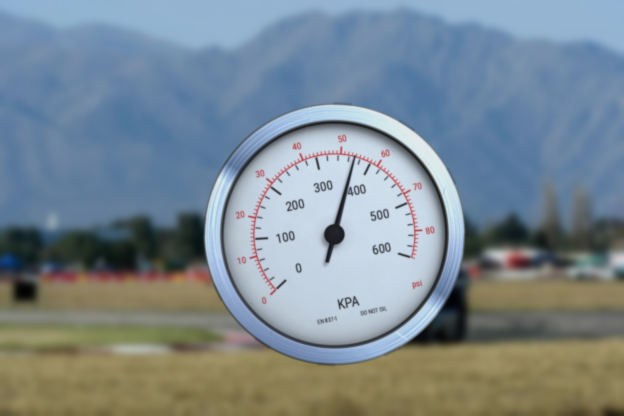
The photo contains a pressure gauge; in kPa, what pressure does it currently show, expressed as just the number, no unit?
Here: 370
